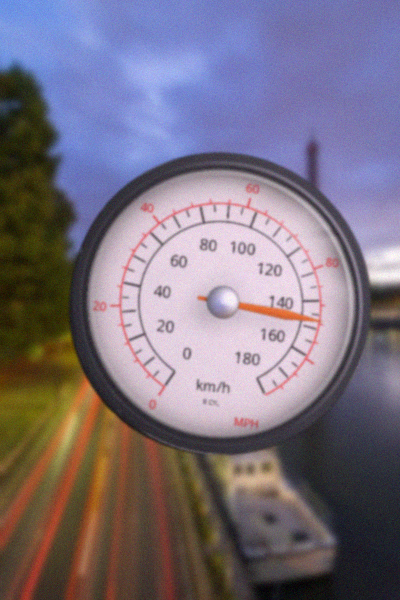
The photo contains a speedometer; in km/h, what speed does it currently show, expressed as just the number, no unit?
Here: 147.5
